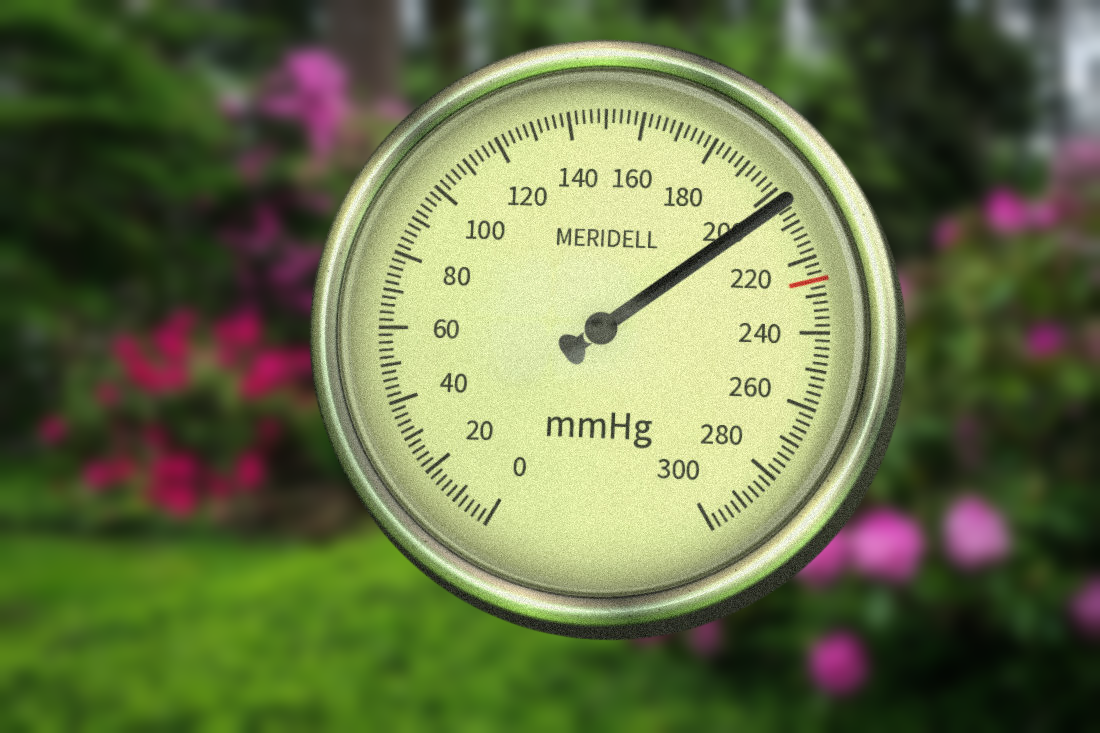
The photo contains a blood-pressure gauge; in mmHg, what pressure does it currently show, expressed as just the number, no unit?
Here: 204
